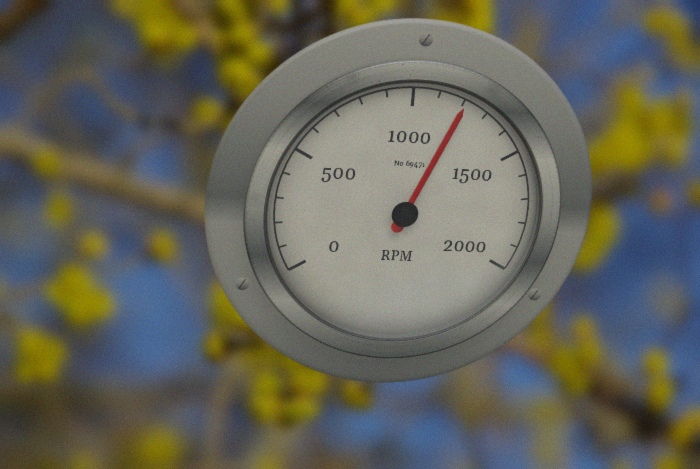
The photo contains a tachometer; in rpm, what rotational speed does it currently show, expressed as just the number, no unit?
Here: 1200
